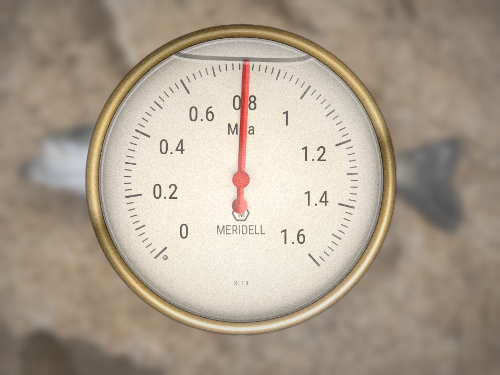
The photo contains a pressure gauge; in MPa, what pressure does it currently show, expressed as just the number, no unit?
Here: 0.8
